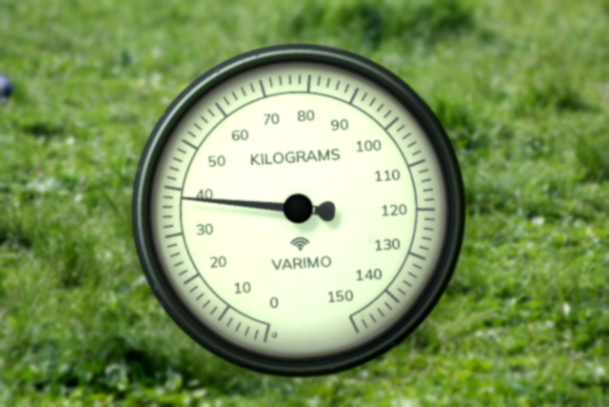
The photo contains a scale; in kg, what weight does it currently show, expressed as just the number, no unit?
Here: 38
